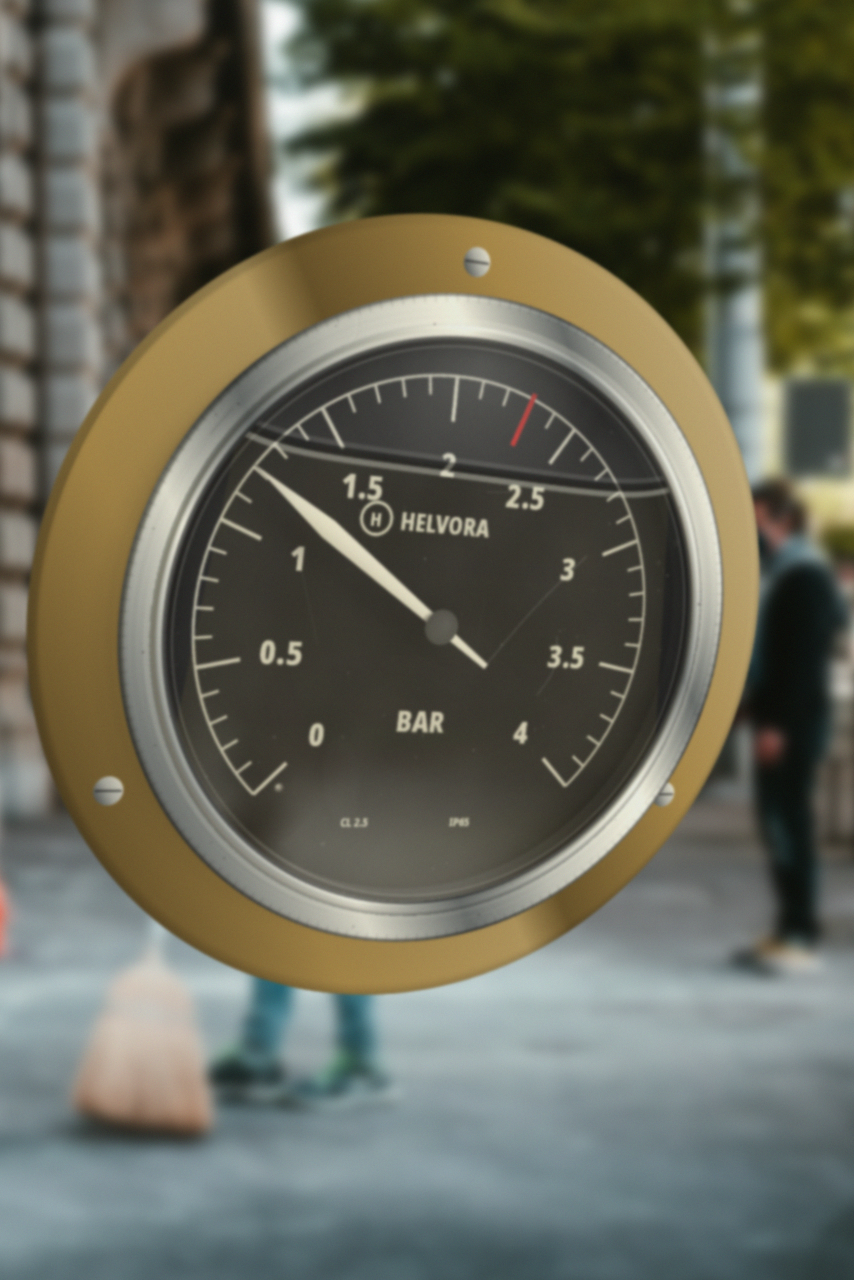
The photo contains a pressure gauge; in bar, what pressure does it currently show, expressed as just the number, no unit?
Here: 1.2
